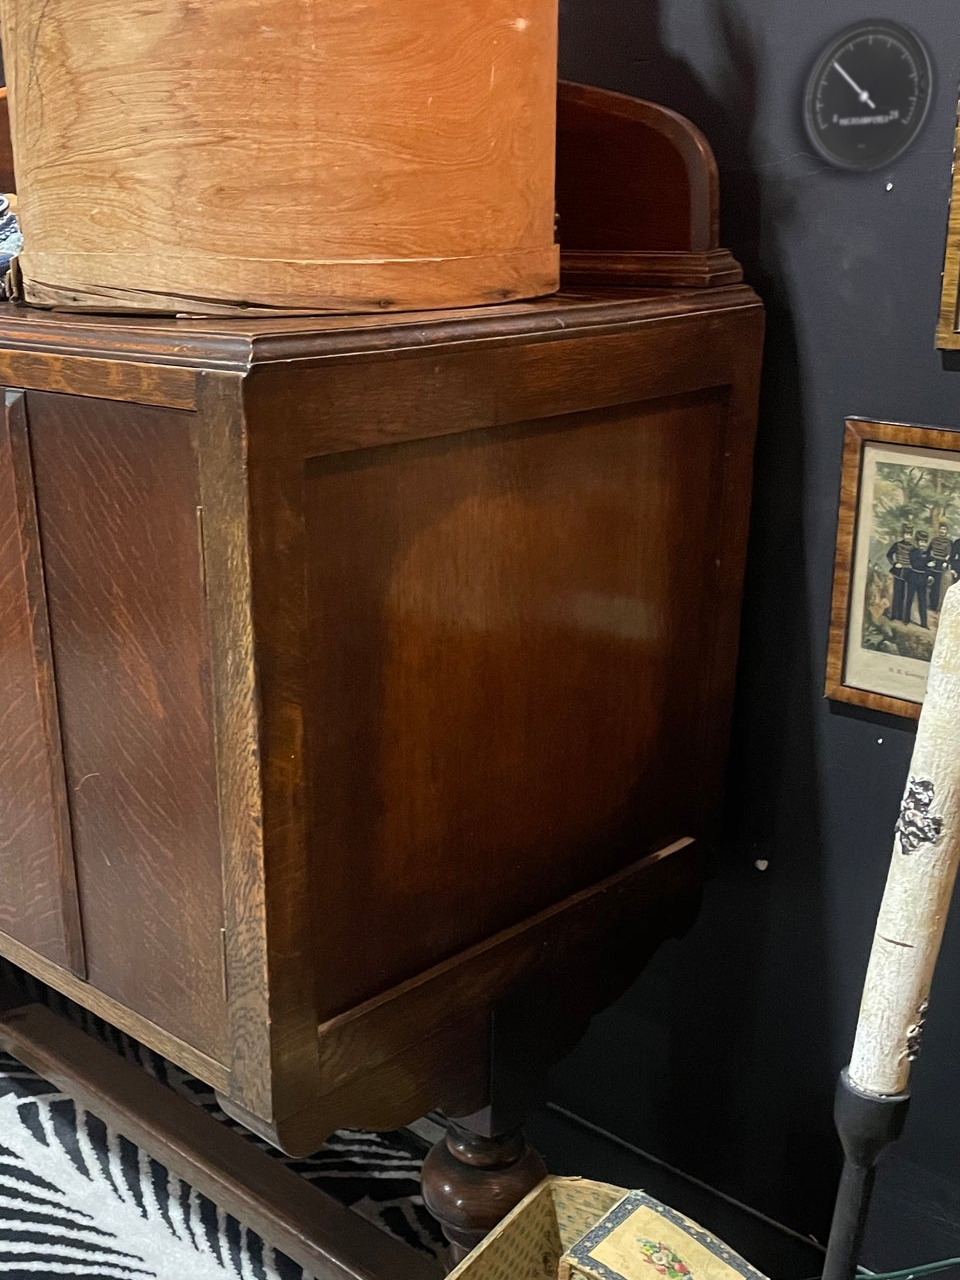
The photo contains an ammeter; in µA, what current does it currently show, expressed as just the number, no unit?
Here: 7.5
